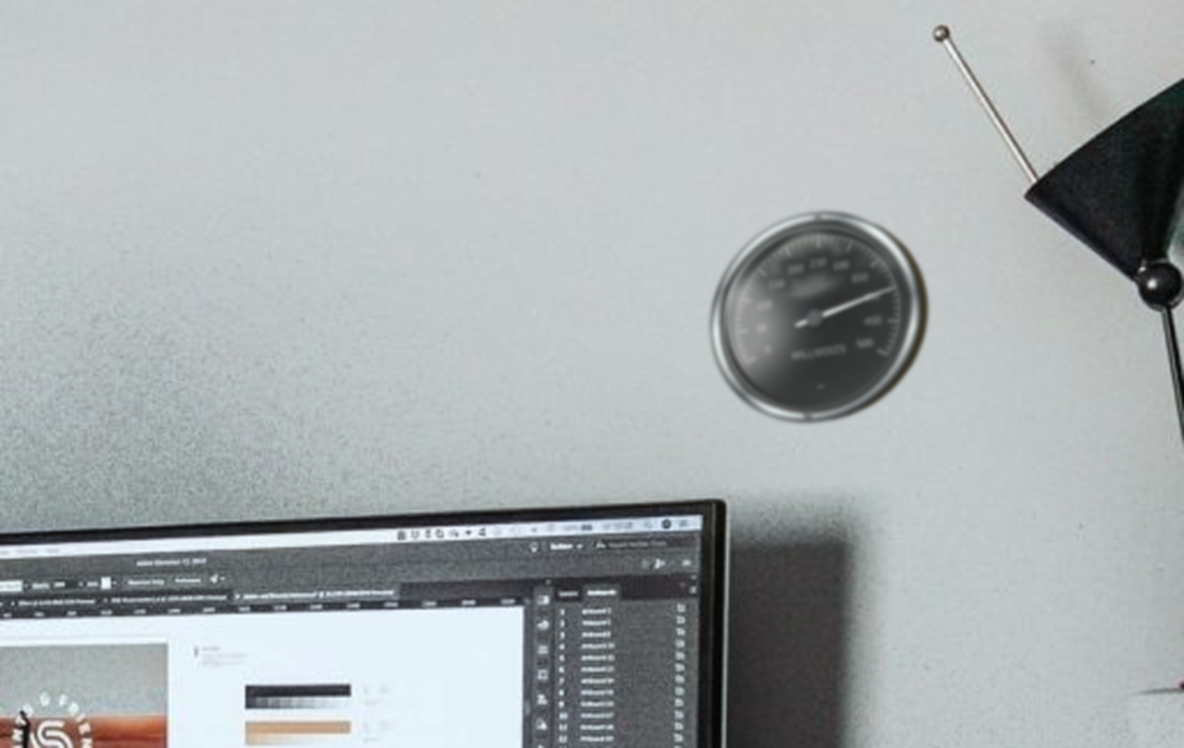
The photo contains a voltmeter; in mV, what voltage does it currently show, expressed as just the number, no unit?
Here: 400
